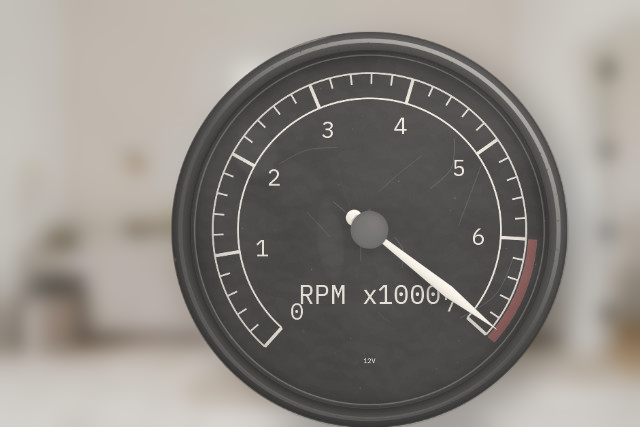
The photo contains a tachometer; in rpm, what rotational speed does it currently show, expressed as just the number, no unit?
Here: 6900
